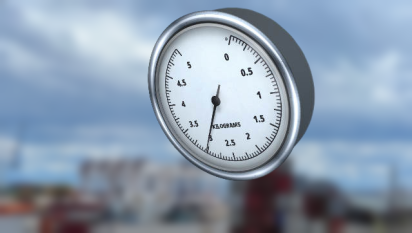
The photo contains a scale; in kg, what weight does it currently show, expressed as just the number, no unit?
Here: 3
